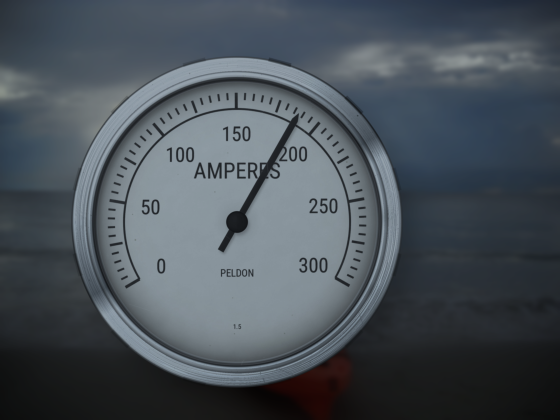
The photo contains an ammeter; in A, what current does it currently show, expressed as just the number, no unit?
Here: 187.5
